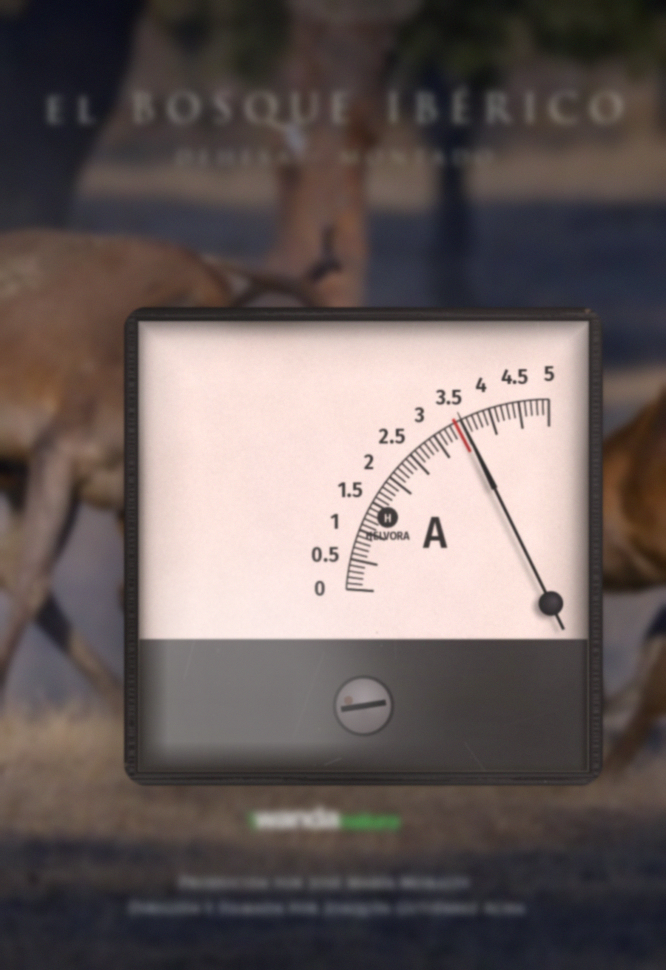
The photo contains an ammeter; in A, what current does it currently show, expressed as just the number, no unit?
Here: 3.5
